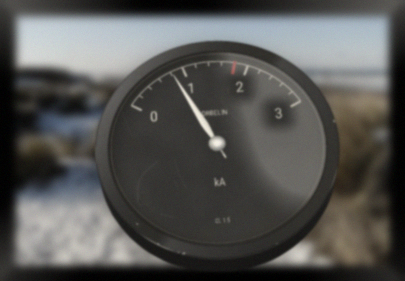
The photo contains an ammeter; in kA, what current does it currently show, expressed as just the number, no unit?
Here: 0.8
